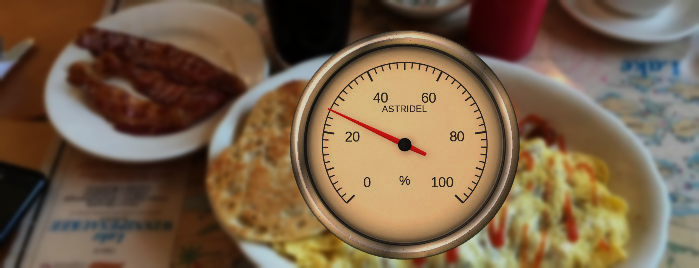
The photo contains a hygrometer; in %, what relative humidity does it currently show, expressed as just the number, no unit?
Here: 26
